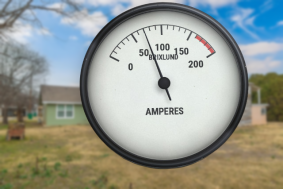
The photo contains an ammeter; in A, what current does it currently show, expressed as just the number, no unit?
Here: 70
